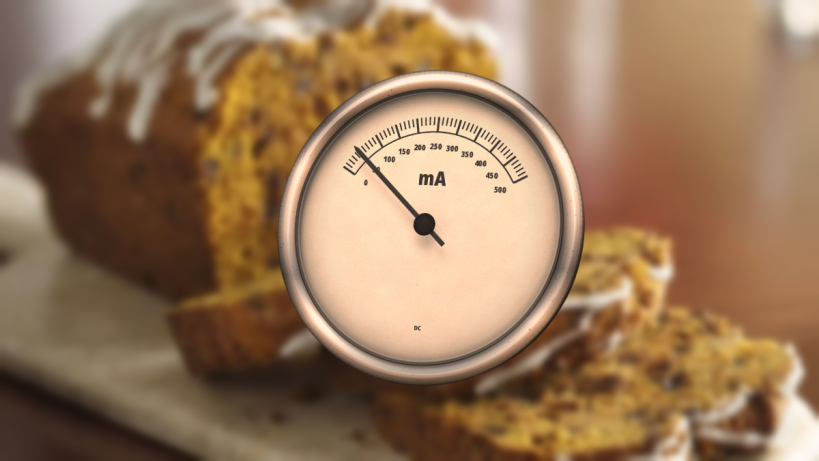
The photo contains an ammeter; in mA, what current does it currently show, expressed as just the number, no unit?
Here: 50
